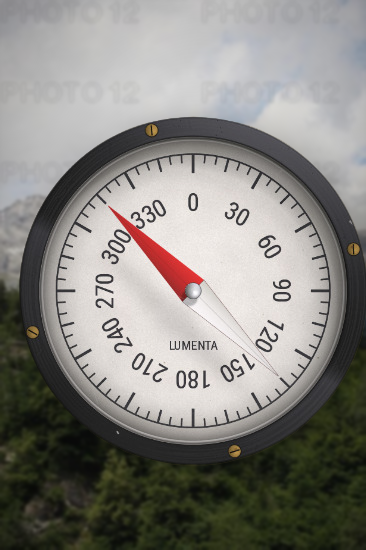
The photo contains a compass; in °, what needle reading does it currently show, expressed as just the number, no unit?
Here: 315
